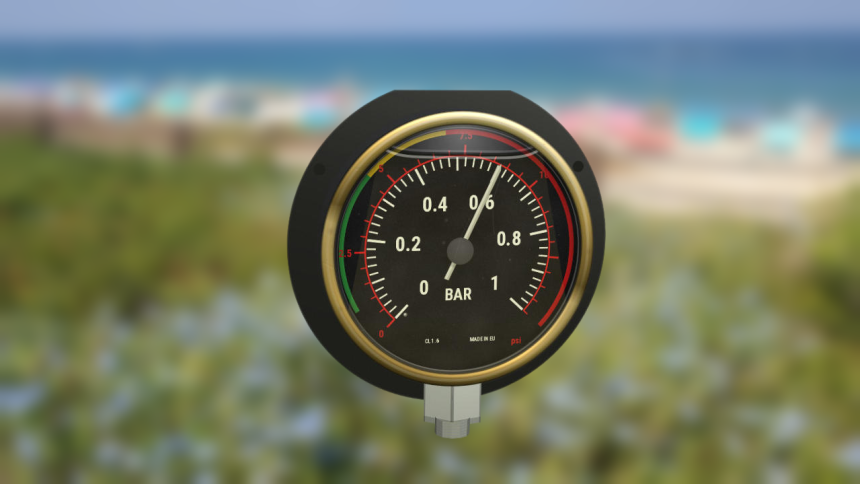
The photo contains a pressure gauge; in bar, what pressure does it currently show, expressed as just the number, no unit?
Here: 0.6
